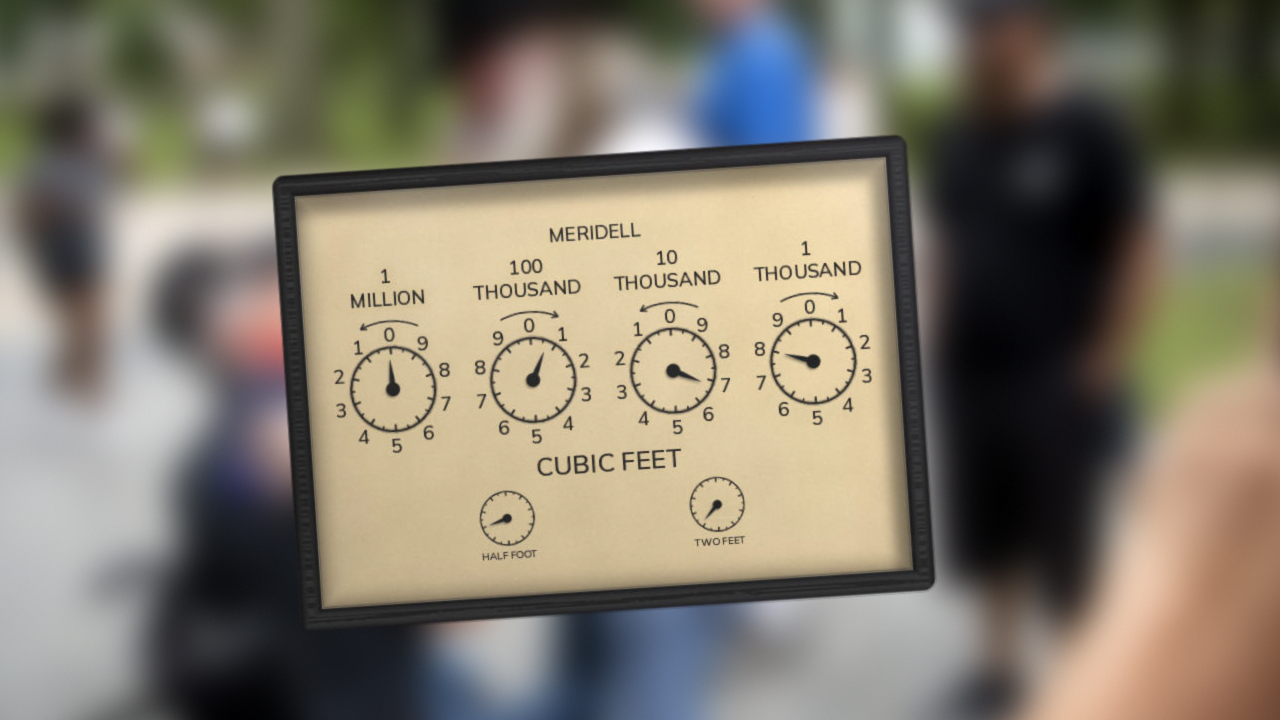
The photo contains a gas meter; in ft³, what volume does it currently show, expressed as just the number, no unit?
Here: 6800
